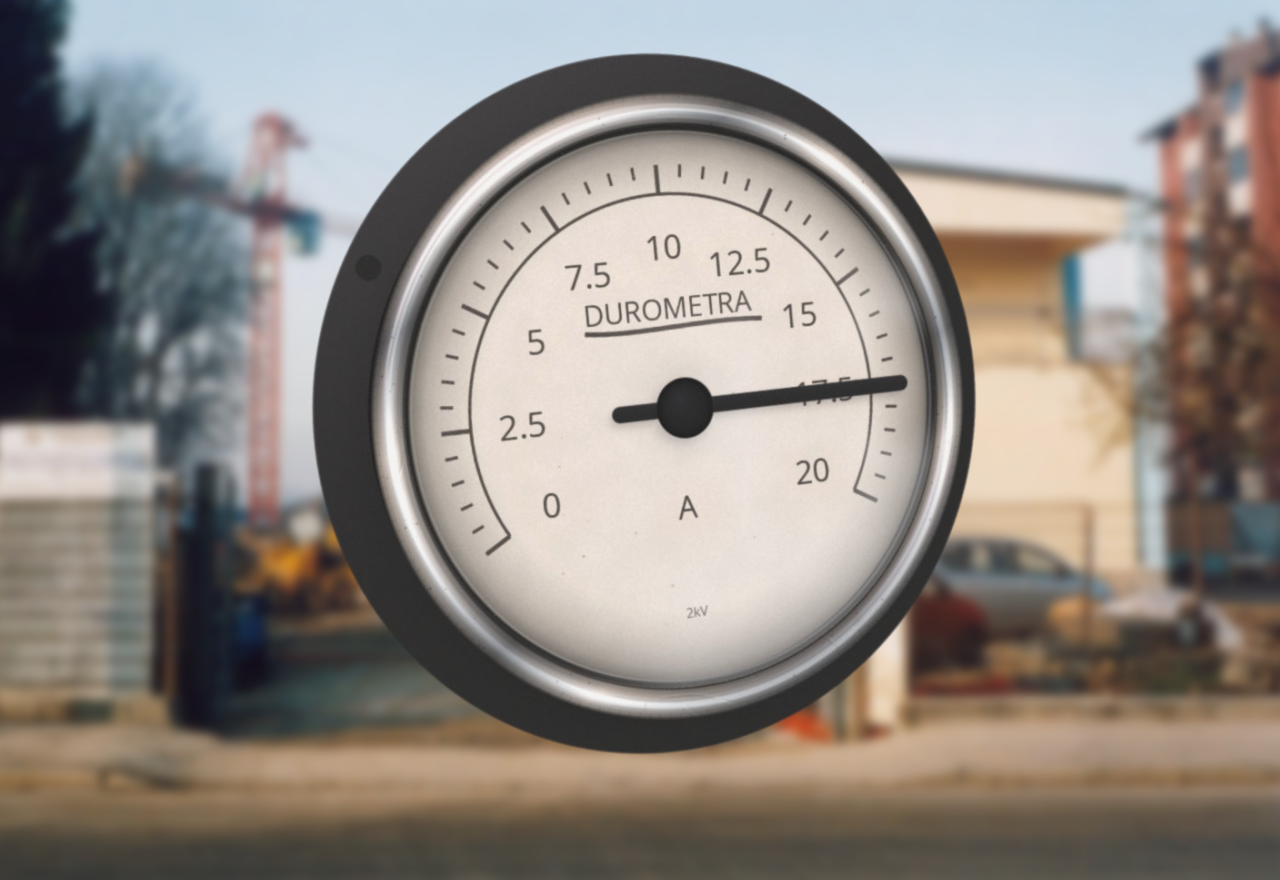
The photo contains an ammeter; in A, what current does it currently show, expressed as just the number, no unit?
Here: 17.5
